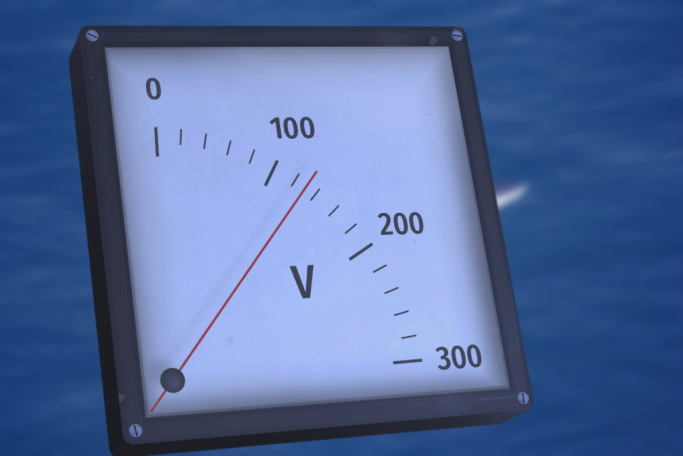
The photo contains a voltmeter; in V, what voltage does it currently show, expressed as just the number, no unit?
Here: 130
